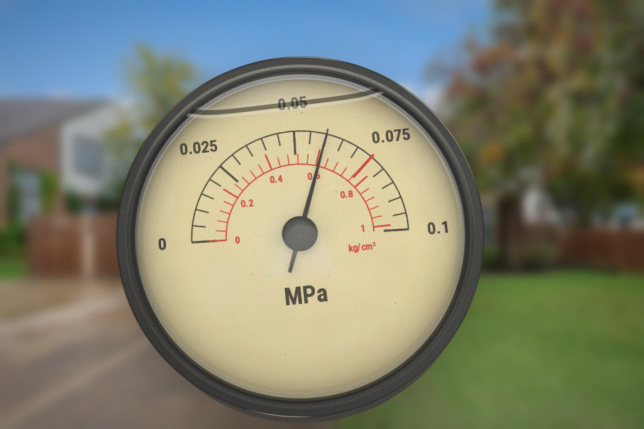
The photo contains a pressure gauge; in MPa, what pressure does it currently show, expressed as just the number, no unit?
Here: 0.06
